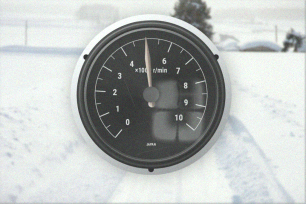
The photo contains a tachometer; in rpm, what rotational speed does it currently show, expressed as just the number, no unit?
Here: 5000
